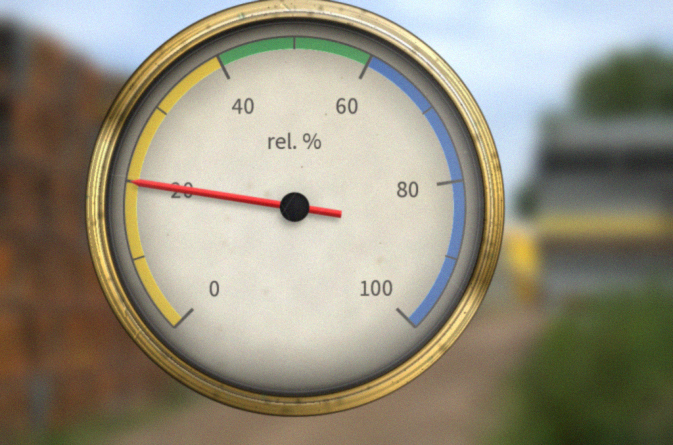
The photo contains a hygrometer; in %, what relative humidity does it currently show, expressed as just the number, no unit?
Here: 20
